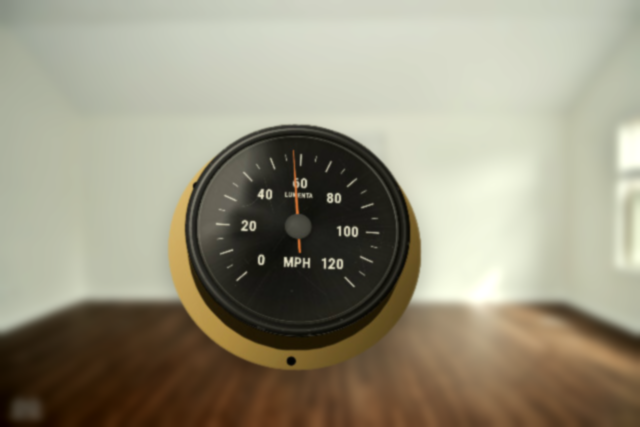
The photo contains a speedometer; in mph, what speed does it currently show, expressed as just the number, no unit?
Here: 57.5
